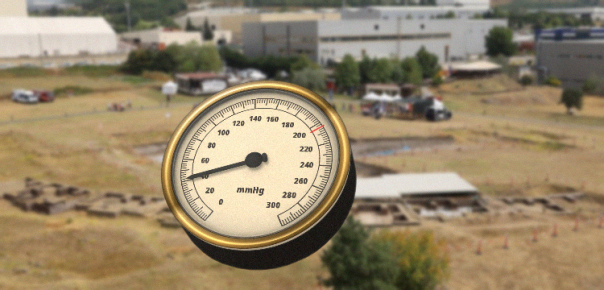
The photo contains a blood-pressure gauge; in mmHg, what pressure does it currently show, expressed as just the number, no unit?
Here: 40
